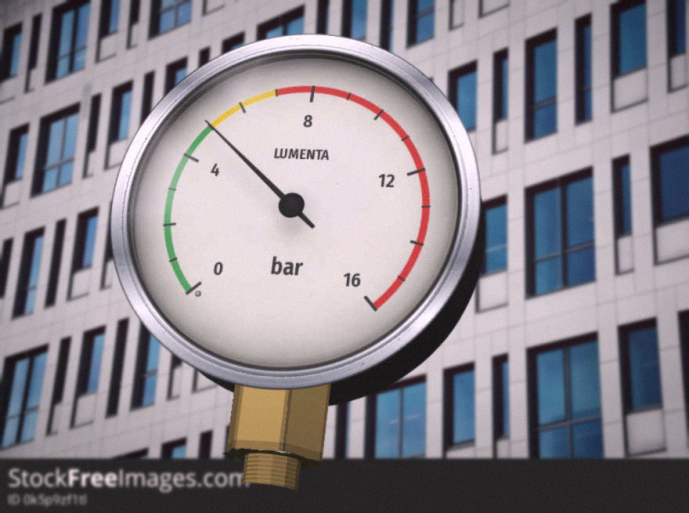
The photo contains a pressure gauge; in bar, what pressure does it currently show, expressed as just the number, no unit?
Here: 5
